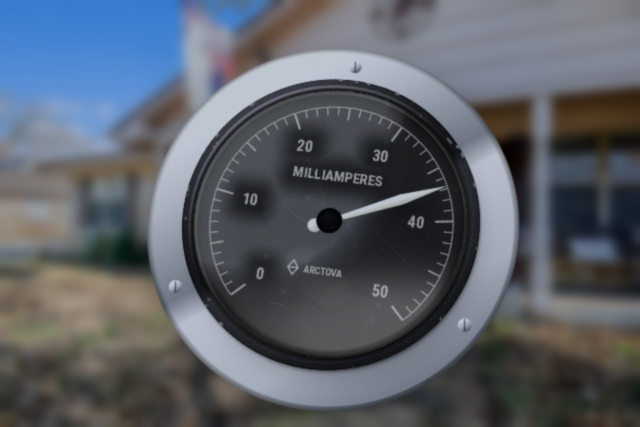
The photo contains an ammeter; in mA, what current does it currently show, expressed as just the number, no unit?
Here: 37
